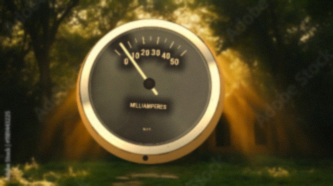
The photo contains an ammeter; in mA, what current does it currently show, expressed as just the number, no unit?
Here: 5
